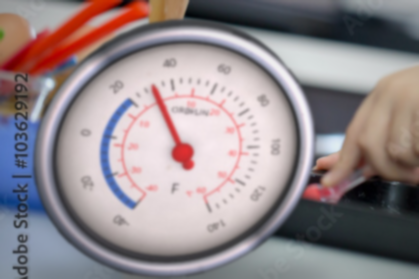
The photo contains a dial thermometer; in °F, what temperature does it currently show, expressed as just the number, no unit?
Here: 32
